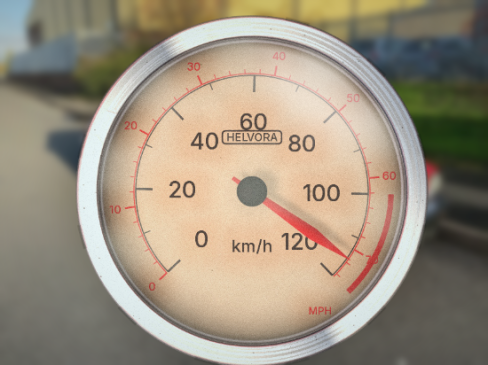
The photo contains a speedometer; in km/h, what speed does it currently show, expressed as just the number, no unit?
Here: 115
